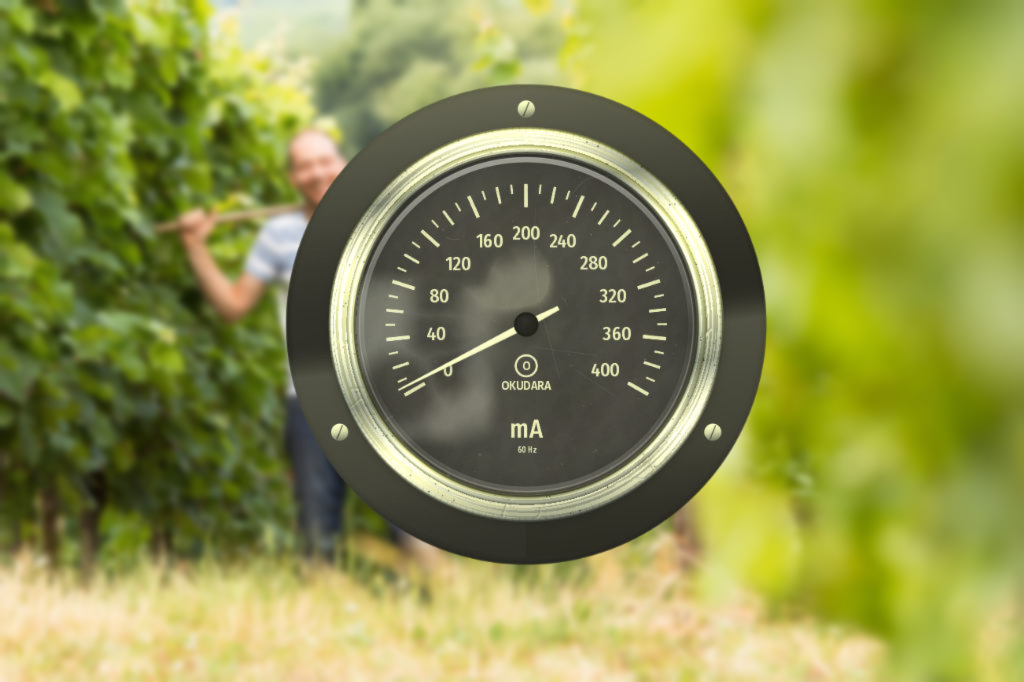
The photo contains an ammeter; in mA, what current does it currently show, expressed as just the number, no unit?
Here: 5
